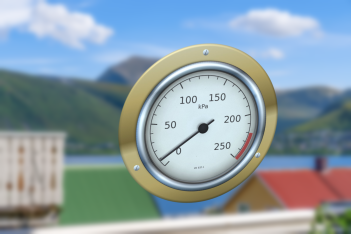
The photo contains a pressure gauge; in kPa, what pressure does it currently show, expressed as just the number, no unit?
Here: 10
